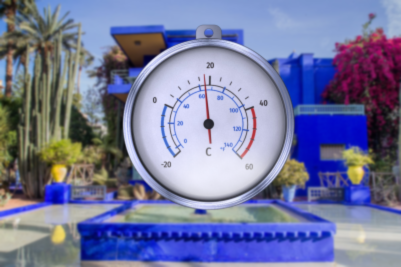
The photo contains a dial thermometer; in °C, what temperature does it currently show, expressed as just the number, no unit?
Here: 18
